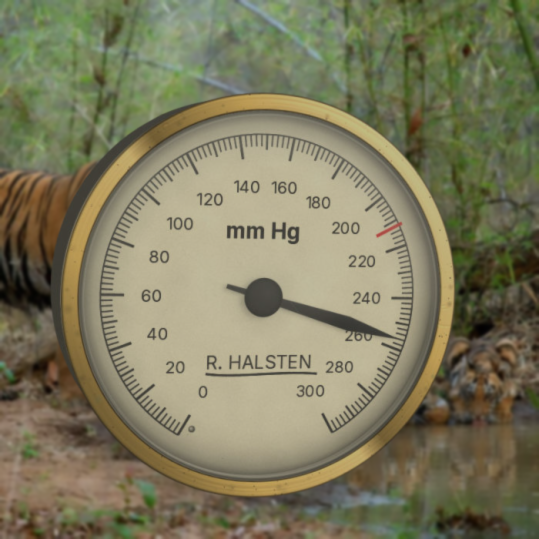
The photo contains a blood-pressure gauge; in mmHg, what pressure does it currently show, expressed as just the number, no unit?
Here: 256
